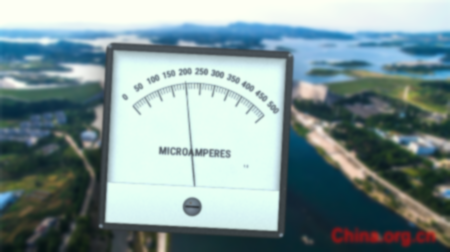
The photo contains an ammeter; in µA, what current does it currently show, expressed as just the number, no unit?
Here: 200
